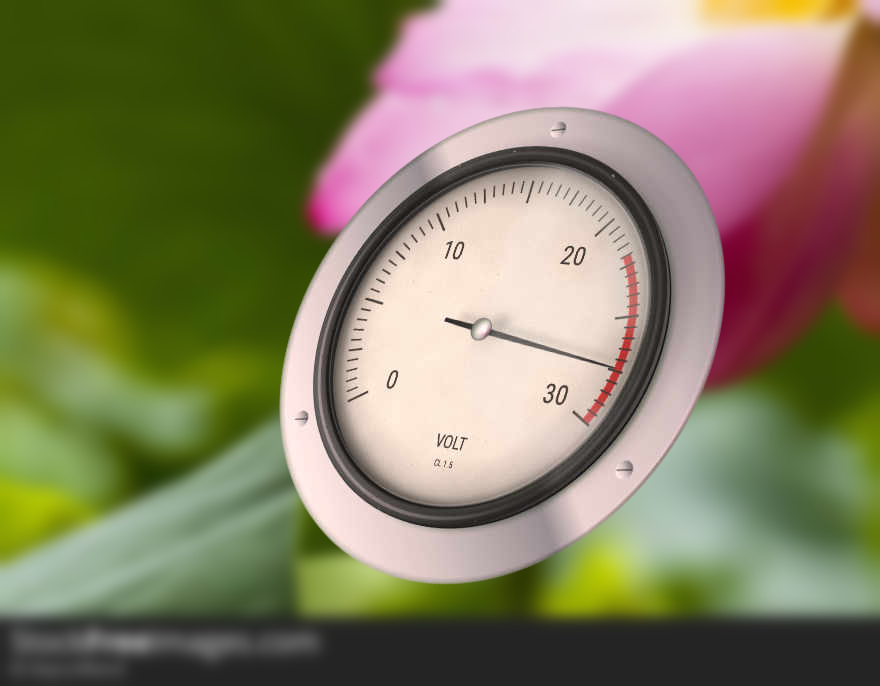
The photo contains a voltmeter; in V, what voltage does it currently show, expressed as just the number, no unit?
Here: 27.5
